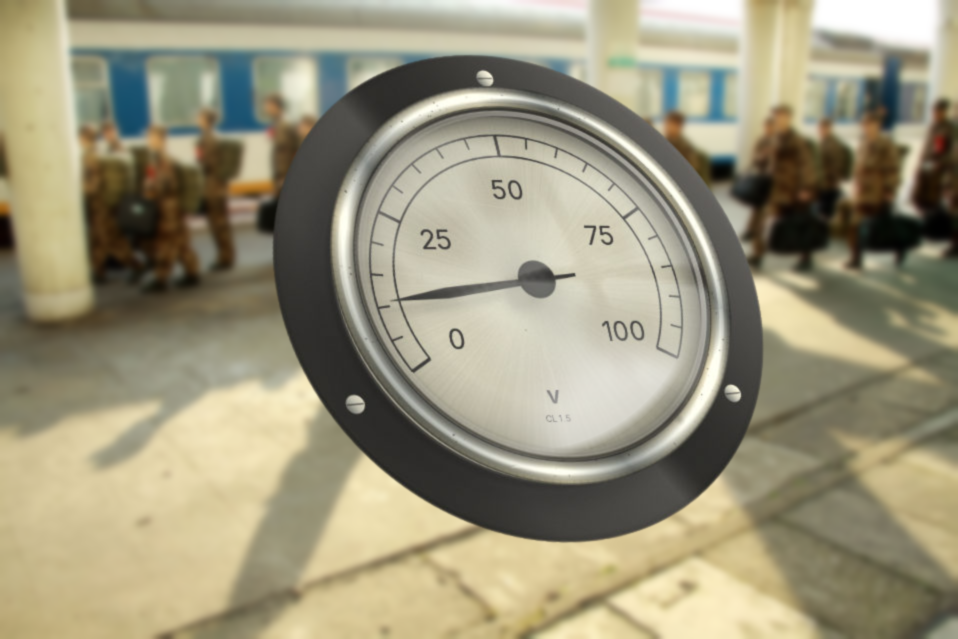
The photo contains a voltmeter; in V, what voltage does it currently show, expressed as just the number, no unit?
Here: 10
